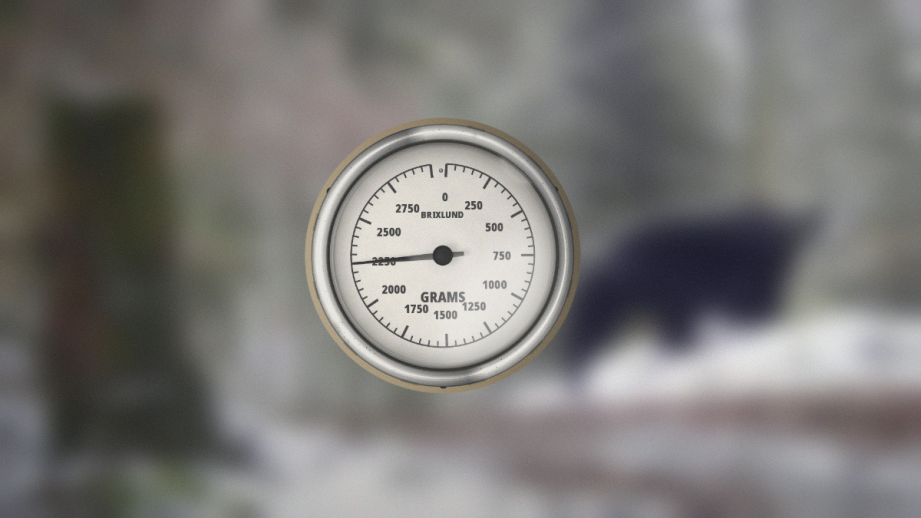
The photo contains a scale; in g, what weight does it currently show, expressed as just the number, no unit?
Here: 2250
